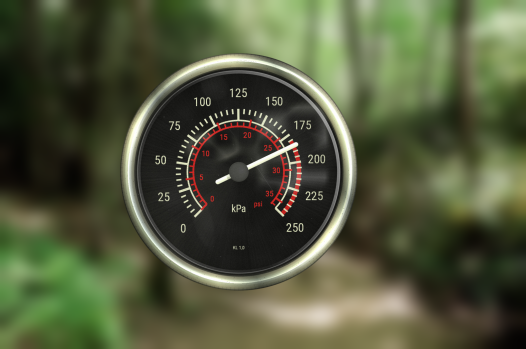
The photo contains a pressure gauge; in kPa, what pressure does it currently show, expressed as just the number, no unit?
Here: 185
